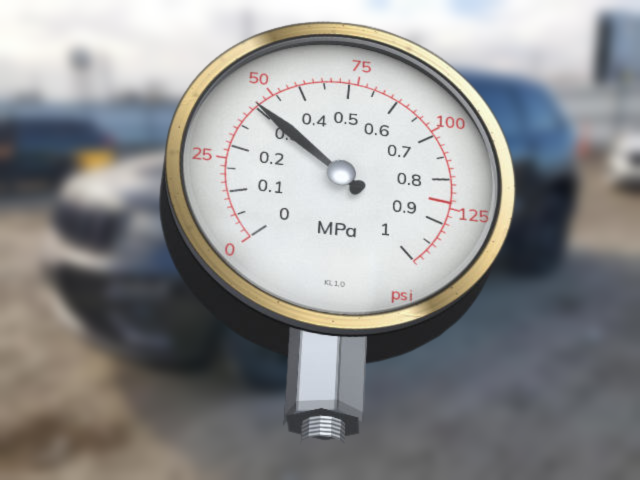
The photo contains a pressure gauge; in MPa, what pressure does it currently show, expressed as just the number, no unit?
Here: 0.3
